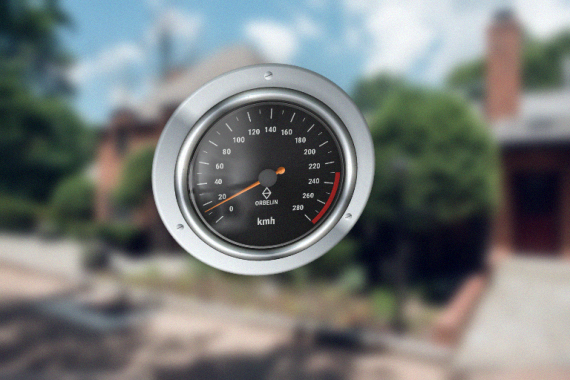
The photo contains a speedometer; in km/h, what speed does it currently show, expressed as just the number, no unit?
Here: 15
